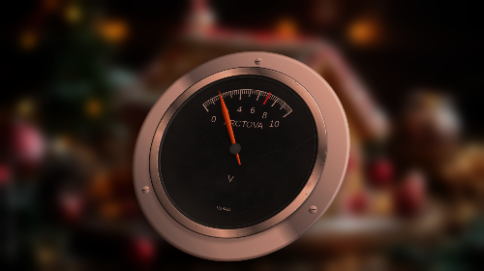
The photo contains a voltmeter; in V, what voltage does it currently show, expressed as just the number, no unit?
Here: 2
